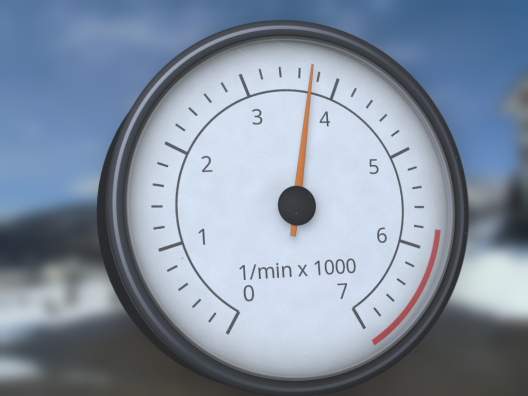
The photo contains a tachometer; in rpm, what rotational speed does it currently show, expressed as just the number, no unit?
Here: 3700
